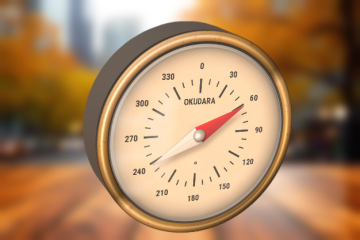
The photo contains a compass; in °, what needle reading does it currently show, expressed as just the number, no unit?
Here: 60
